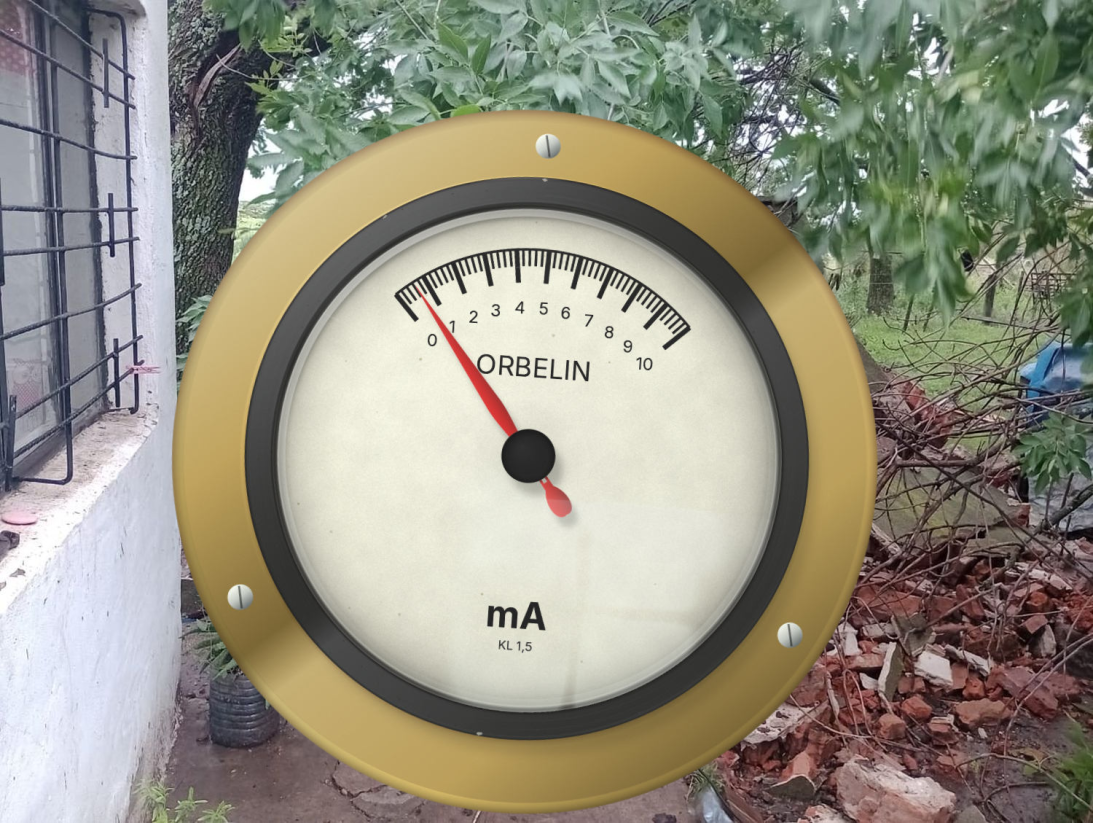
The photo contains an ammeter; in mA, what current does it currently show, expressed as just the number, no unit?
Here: 0.6
